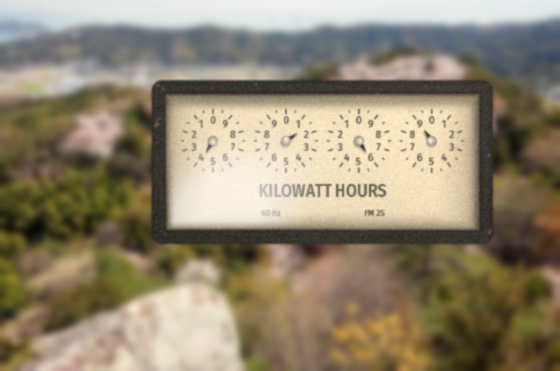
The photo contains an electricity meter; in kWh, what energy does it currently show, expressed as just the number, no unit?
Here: 4159
